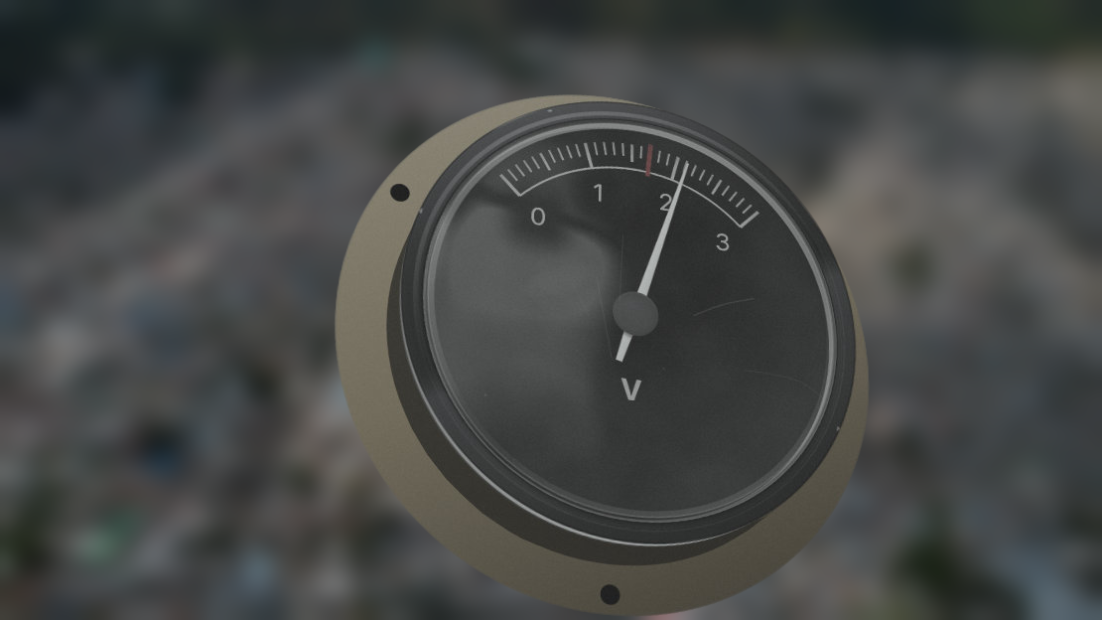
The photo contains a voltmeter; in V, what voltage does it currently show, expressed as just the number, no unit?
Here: 2.1
